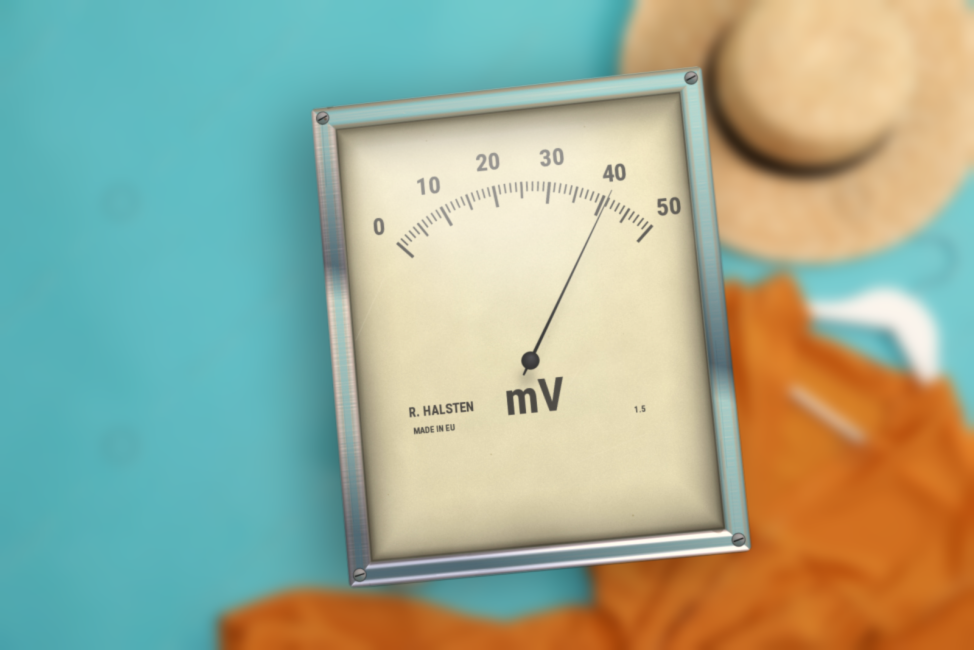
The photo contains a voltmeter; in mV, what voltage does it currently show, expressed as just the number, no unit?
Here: 41
